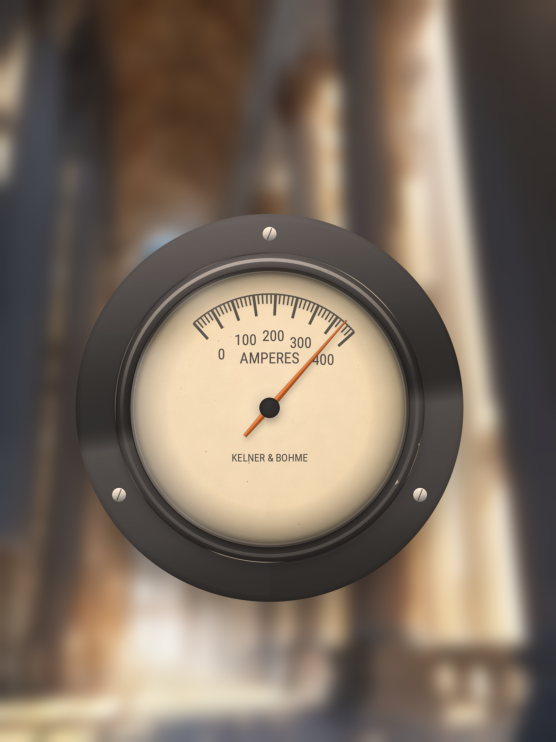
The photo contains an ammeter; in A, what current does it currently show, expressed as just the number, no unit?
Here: 370
